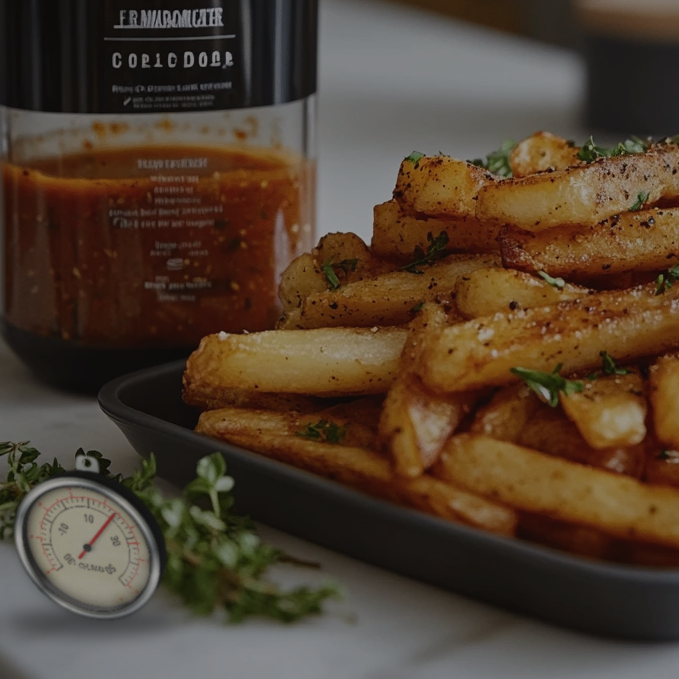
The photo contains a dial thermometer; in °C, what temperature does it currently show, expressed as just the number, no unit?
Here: 20
